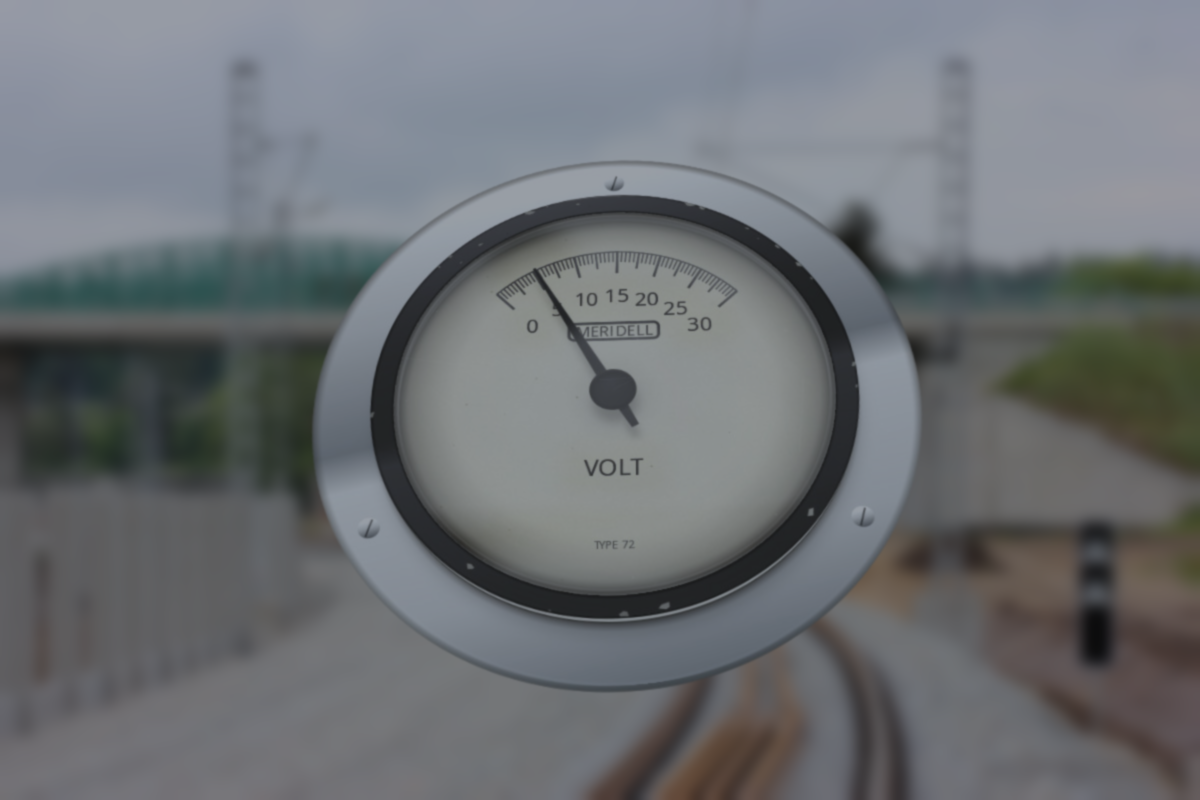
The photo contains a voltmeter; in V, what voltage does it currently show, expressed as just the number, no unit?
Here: 5
